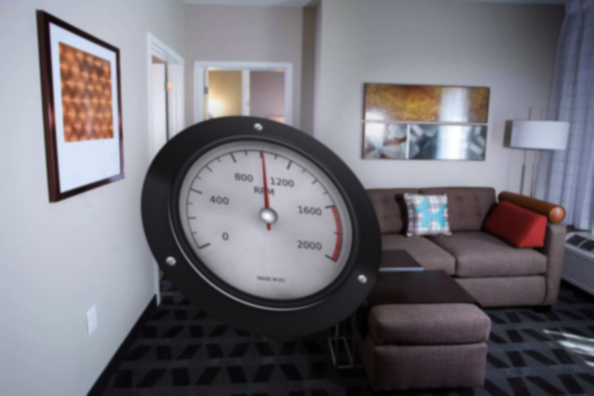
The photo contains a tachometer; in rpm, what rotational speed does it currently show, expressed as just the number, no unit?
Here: 1000
